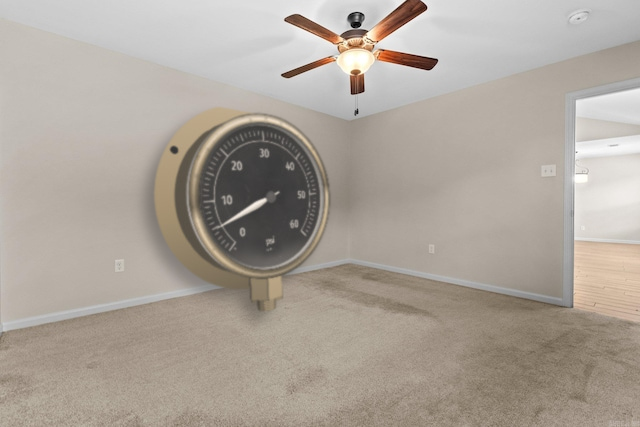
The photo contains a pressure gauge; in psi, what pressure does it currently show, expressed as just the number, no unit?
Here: 5
